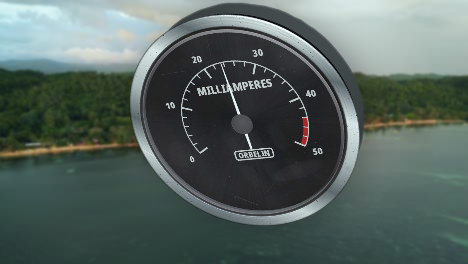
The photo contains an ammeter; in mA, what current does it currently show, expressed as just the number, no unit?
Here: 24
